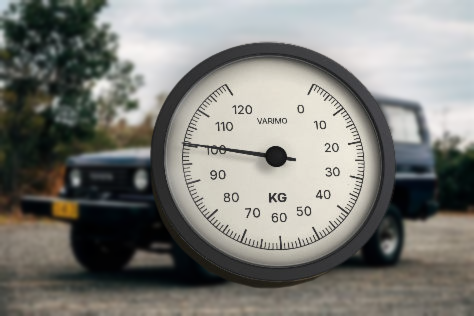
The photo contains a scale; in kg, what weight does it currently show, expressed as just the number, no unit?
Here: 100
